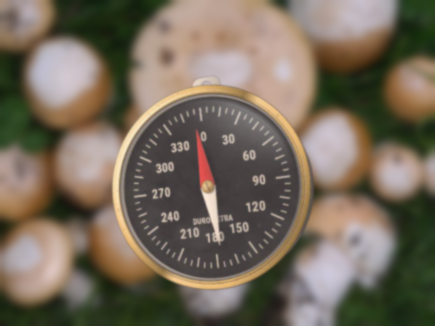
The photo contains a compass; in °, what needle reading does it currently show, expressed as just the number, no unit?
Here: 355
